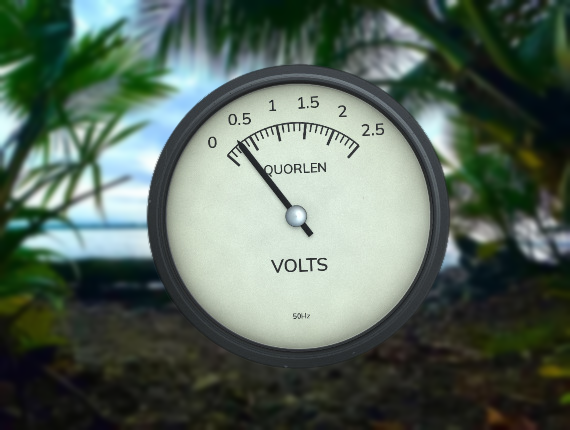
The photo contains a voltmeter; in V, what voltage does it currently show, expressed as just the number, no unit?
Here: 0.3
